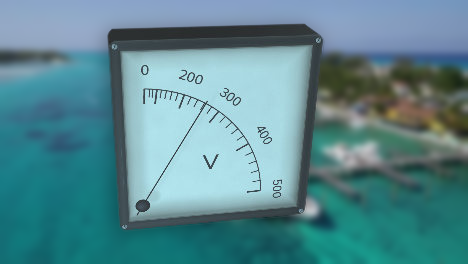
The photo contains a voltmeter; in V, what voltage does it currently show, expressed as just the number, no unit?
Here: 260
